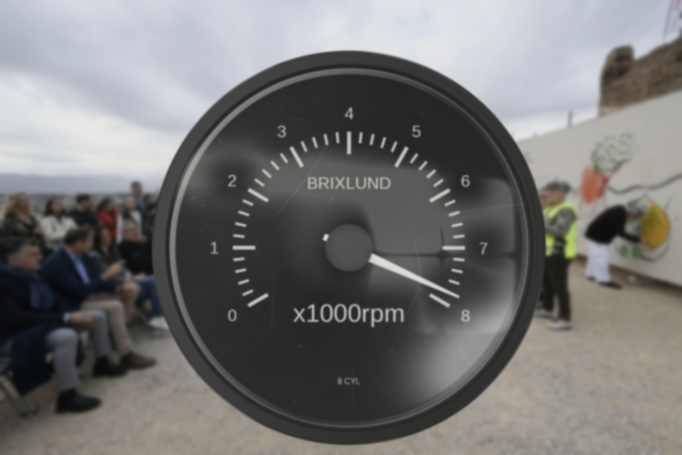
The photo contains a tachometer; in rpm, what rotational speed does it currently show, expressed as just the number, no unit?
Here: 7800
